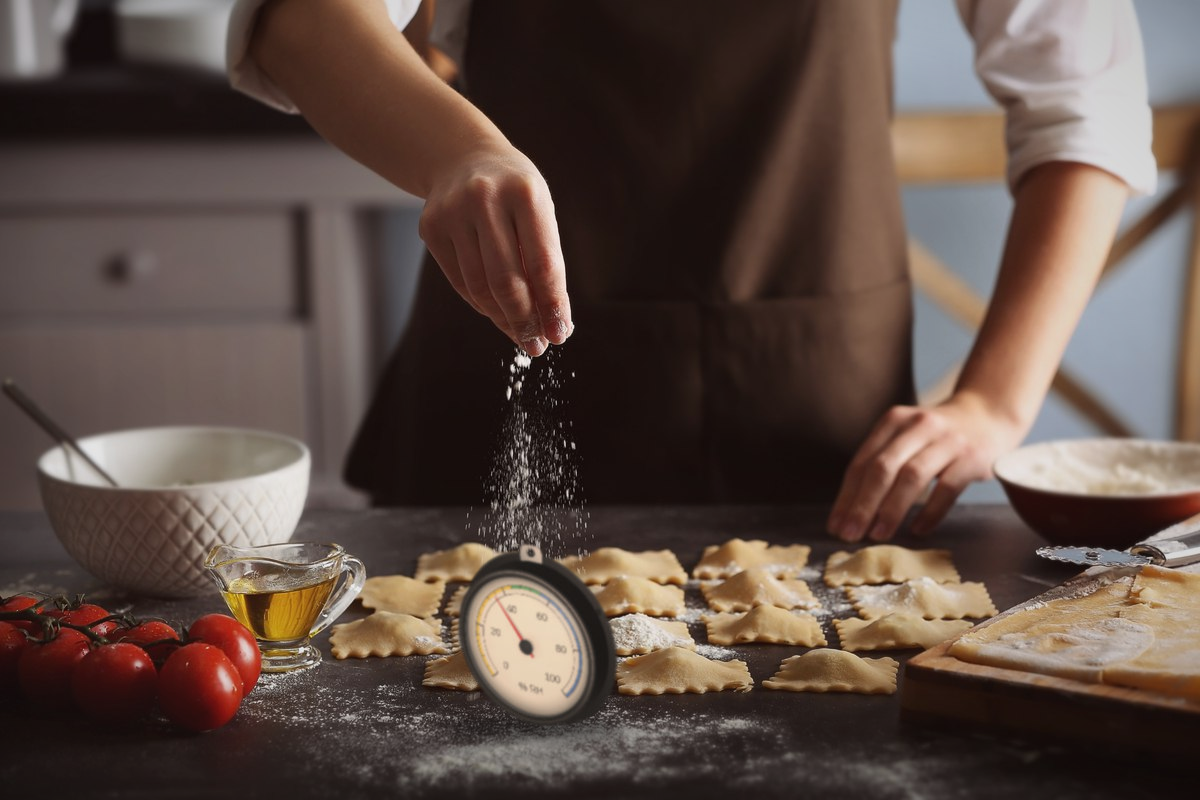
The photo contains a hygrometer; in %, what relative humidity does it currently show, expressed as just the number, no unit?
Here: 36
